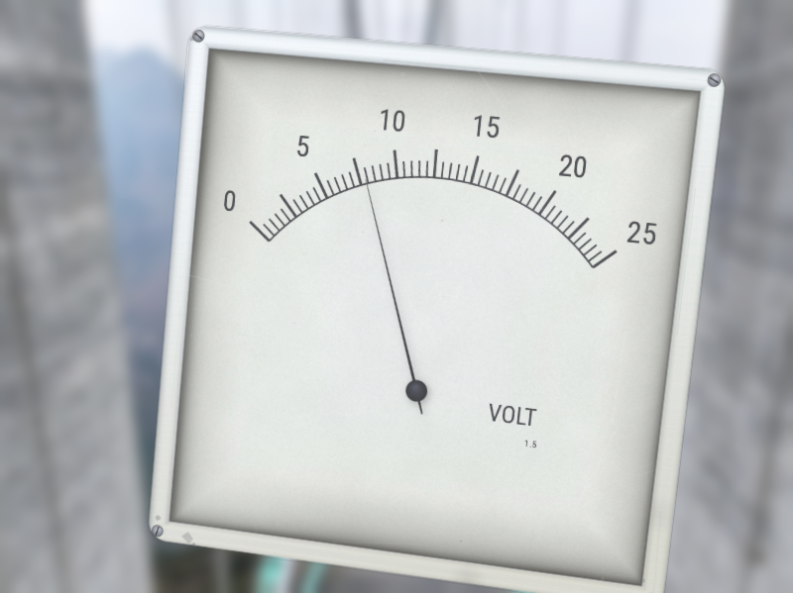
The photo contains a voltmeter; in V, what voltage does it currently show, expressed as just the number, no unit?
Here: 8
